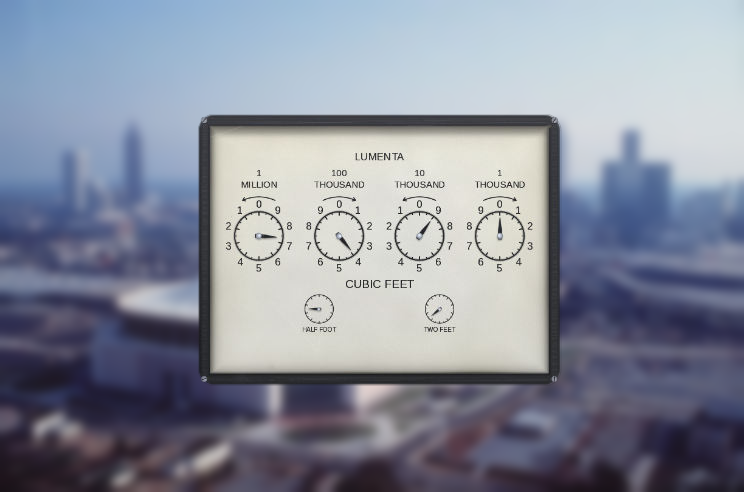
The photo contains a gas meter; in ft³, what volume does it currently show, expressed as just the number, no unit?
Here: 739000
